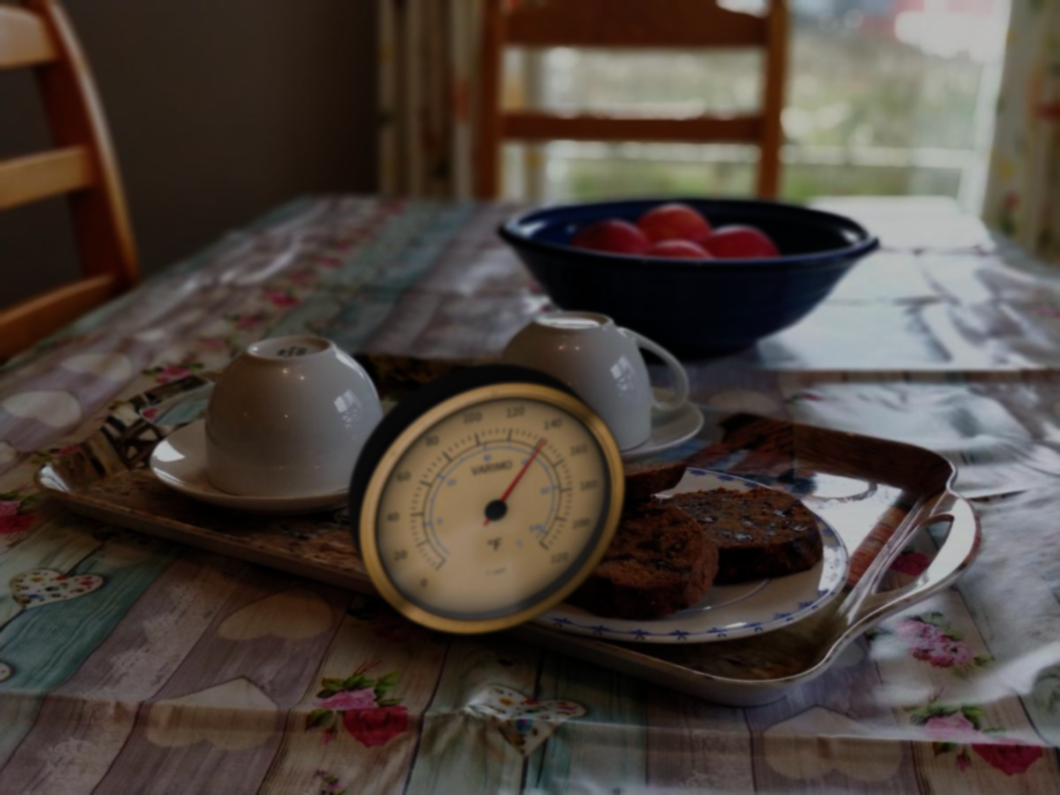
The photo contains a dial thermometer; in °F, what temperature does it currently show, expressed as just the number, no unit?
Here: 140
